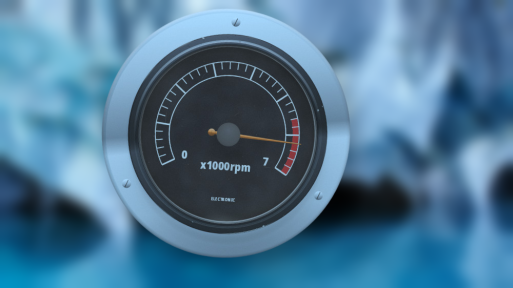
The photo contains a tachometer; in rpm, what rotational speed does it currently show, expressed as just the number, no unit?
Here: 6200
